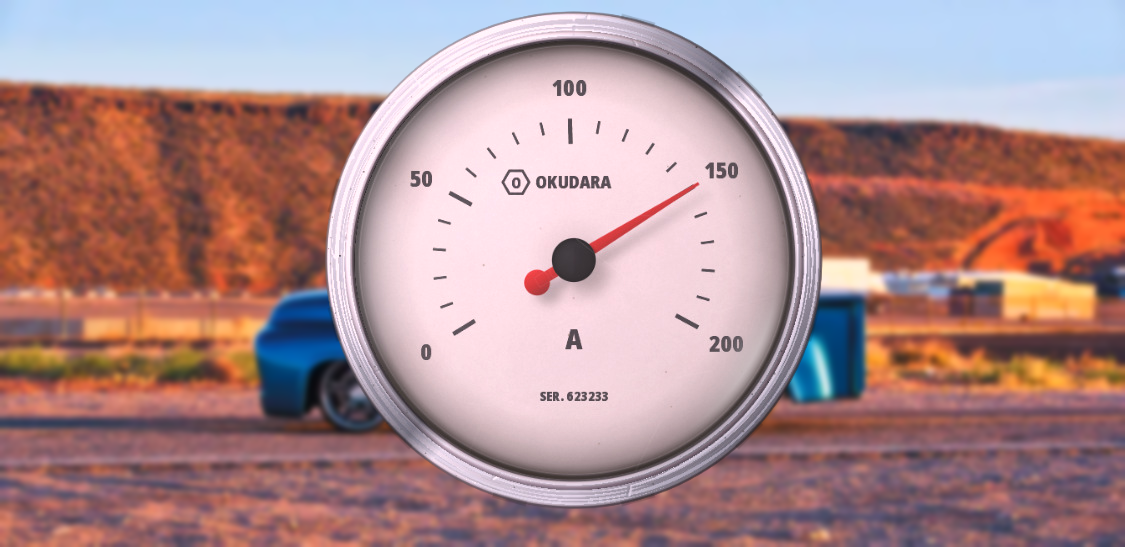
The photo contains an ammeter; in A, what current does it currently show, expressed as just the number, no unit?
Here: 150
